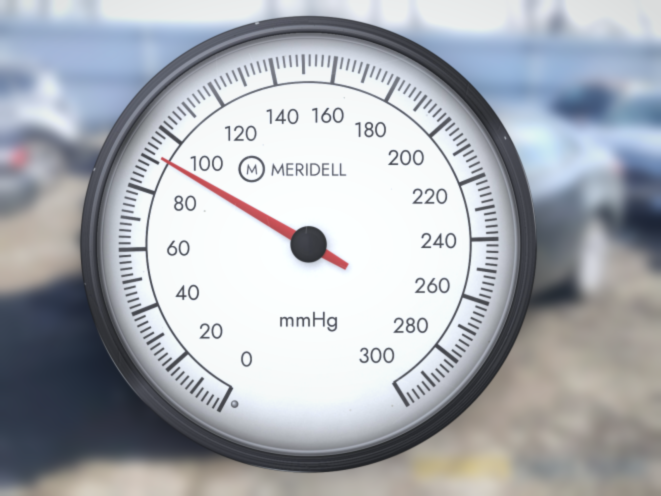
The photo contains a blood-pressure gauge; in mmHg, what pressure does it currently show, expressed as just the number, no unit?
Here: 92
